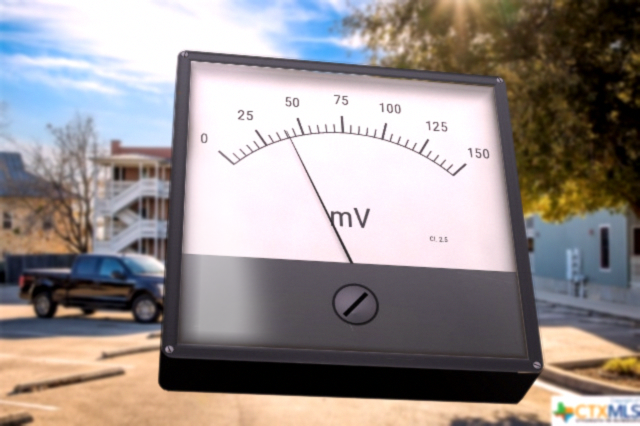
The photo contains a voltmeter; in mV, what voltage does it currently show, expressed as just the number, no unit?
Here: 40
